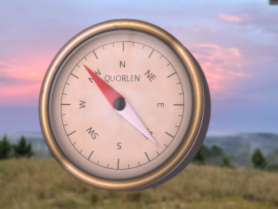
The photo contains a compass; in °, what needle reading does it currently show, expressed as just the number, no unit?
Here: 315
